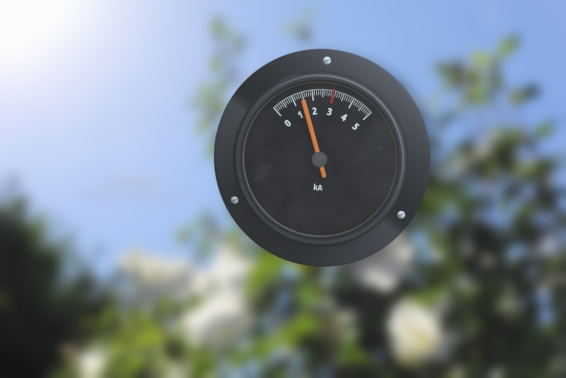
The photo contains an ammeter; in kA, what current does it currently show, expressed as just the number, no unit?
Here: 1.5
